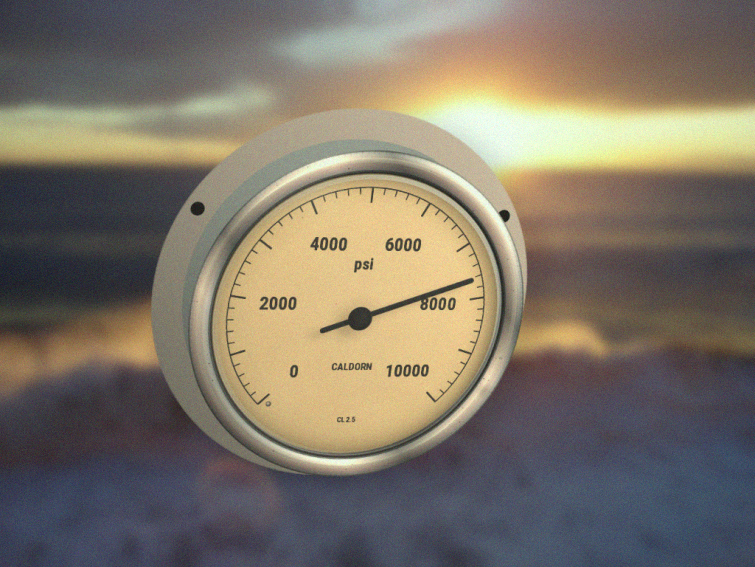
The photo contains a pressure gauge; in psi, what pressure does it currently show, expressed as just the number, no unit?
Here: 7600
